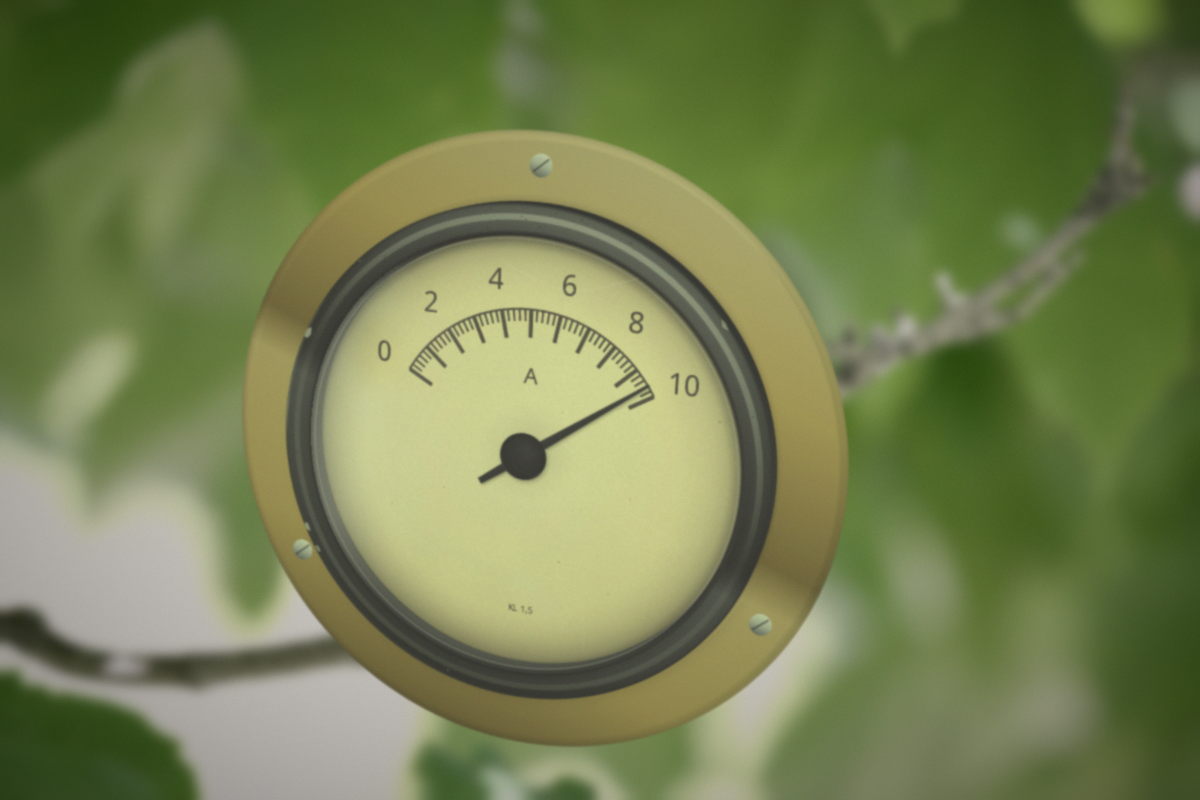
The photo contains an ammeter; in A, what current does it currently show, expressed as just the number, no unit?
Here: 9.6
